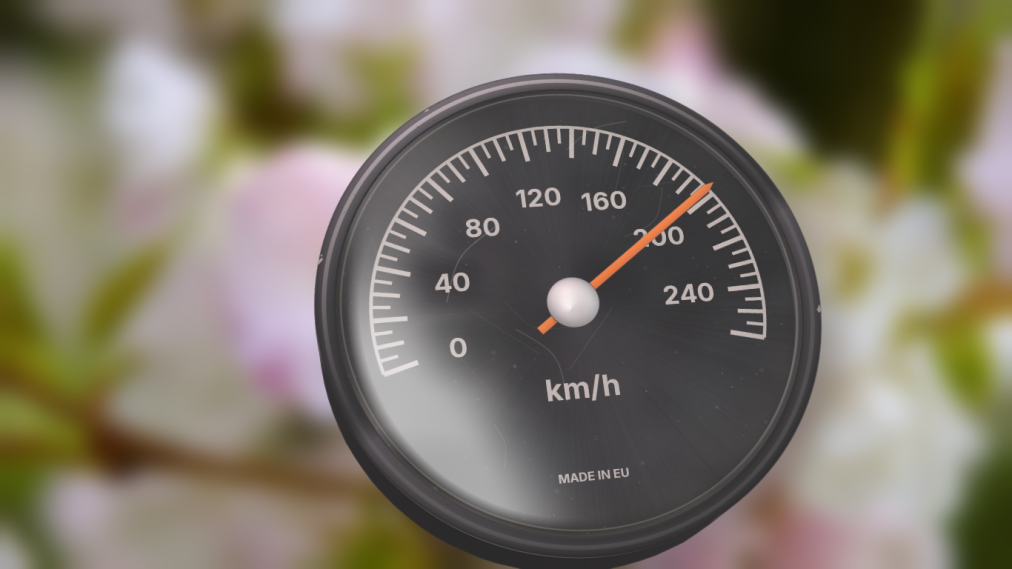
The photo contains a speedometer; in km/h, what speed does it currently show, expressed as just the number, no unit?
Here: 197.5
